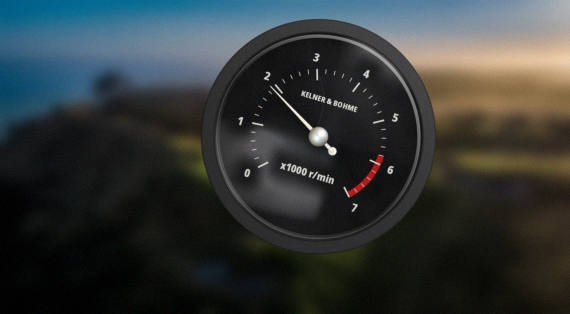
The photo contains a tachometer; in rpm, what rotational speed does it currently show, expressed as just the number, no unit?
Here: 1900
